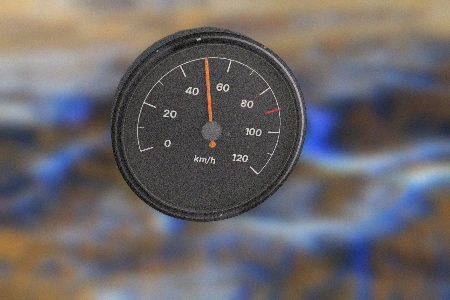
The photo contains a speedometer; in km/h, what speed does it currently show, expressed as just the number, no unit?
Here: 50
